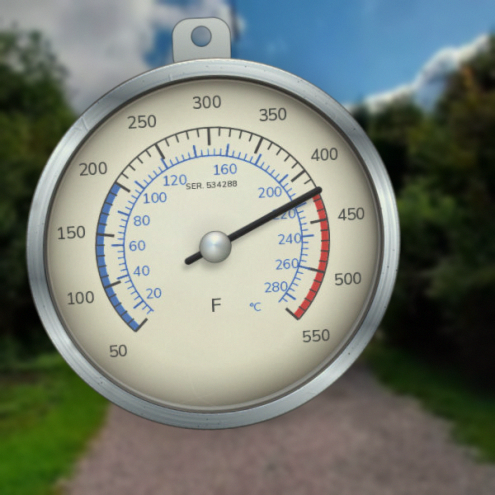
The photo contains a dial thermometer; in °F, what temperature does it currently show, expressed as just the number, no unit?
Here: 420
